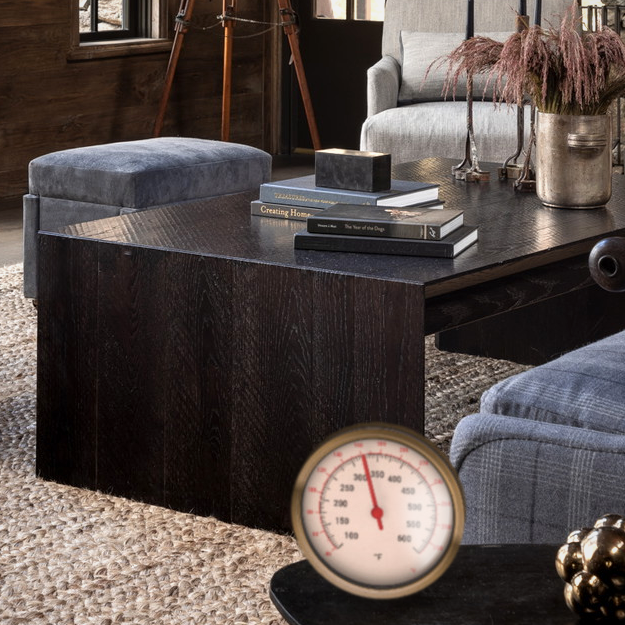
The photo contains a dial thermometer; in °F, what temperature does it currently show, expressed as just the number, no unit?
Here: 325
